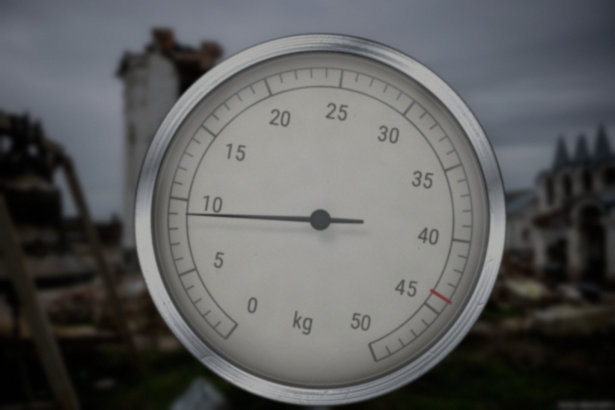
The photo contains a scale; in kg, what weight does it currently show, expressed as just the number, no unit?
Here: 9
